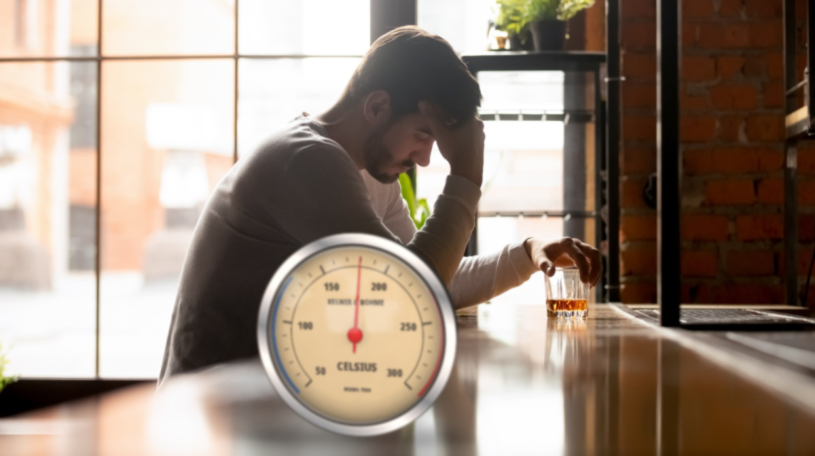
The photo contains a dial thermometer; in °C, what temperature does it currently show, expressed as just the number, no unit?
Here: 180
